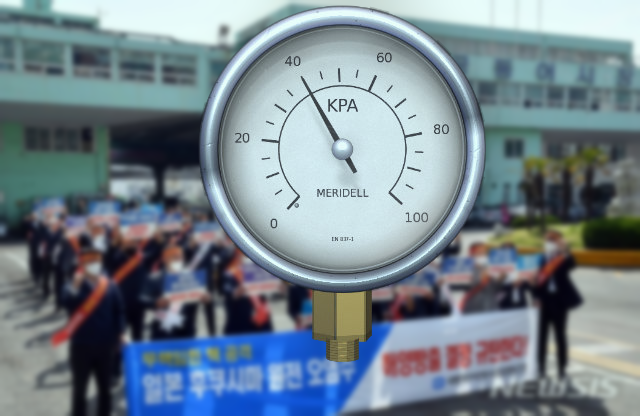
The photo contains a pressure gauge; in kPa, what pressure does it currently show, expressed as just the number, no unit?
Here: 40
